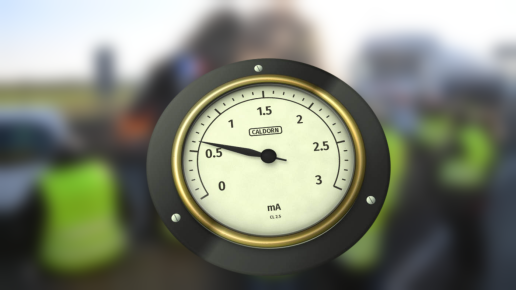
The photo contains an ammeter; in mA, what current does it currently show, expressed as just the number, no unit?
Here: 0.6
